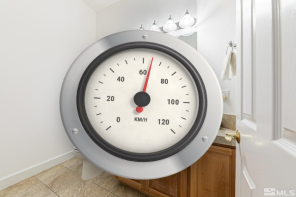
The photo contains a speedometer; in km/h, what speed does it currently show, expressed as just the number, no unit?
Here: 65
